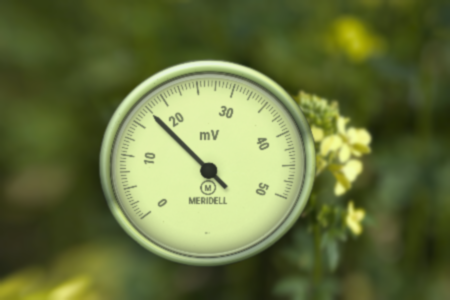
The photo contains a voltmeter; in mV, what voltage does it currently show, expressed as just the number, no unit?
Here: 17.5
